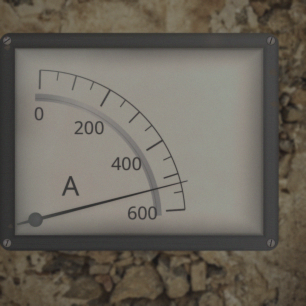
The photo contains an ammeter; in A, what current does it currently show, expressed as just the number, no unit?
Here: 525
